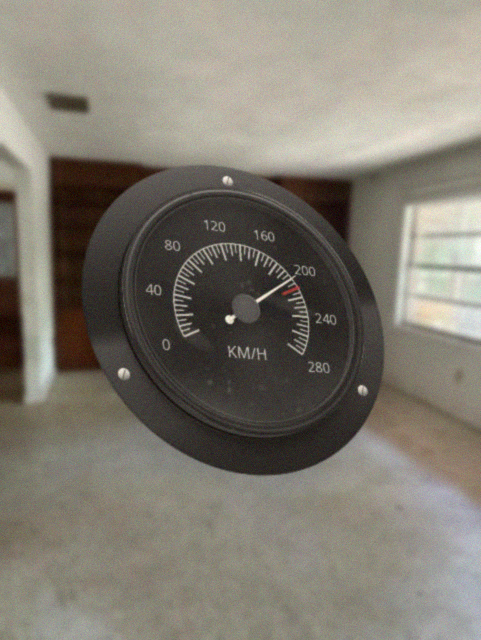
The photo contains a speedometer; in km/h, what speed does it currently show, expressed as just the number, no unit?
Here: 200
